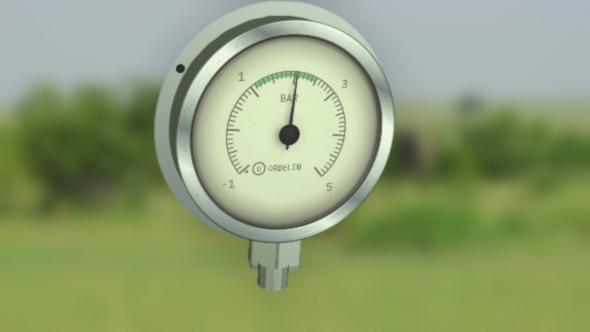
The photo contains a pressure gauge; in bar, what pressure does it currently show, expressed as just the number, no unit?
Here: 2
